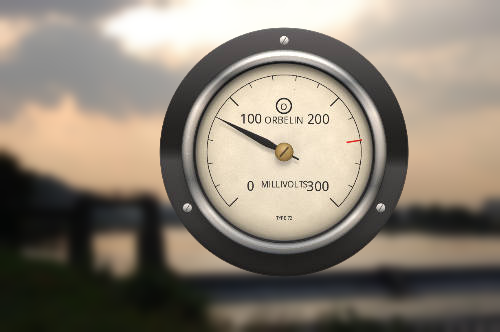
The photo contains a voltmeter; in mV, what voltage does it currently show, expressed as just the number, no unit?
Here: 80
